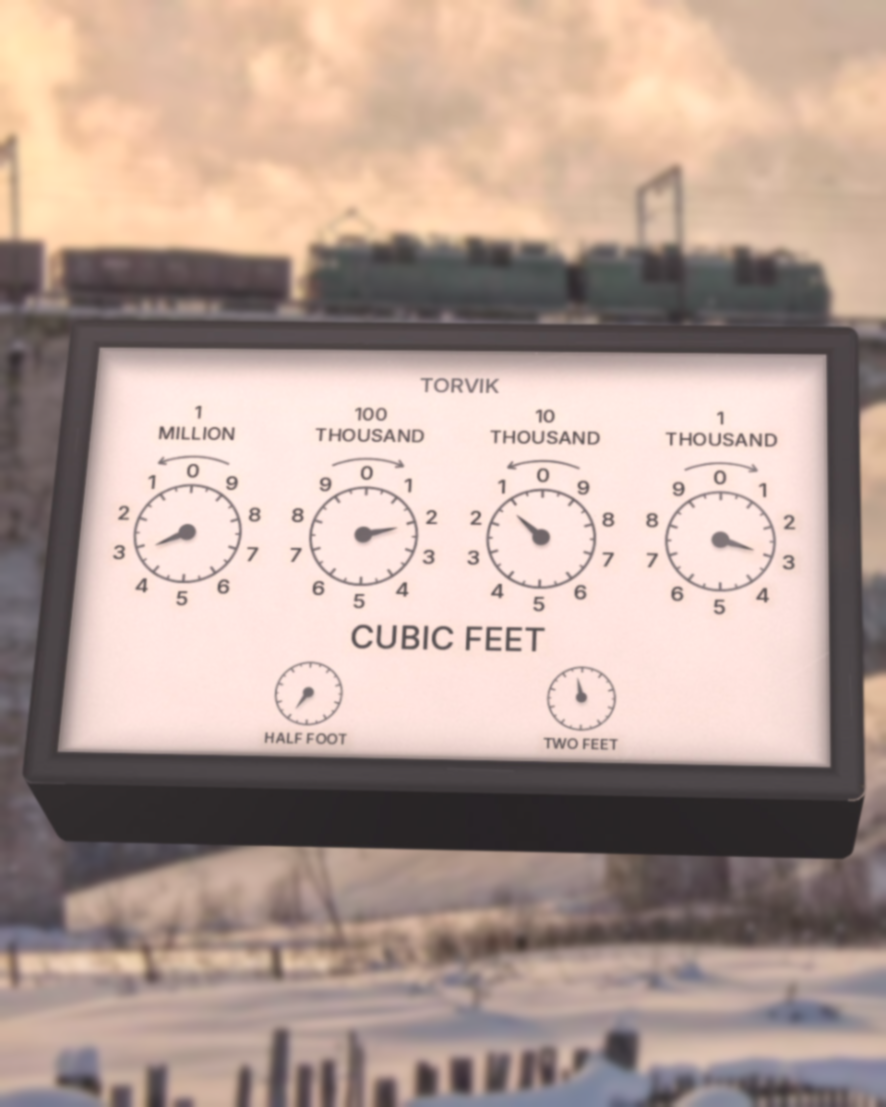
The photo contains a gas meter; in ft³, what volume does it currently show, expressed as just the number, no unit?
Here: 321300
